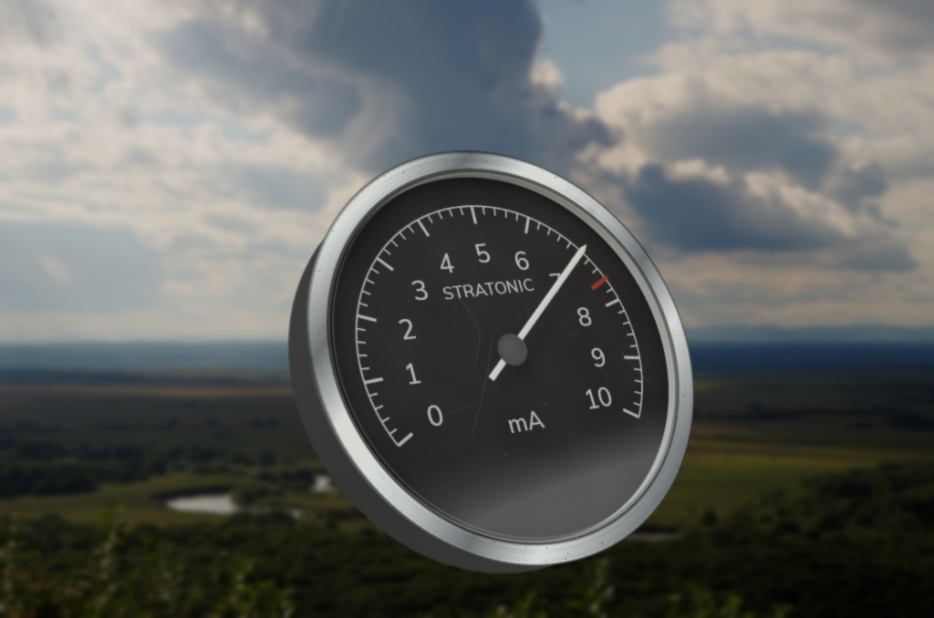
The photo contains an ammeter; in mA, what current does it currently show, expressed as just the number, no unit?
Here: 7
